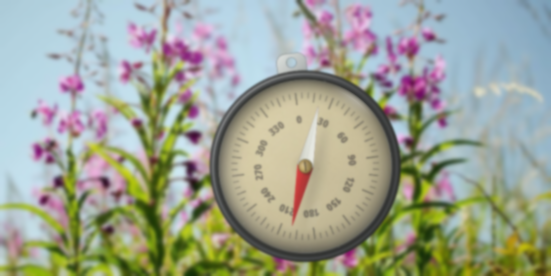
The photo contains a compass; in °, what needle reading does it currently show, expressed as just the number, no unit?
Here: 200
